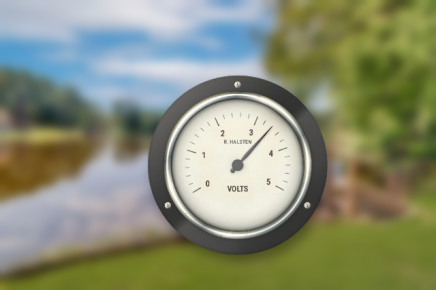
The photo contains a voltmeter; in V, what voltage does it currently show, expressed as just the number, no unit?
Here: 3.4
